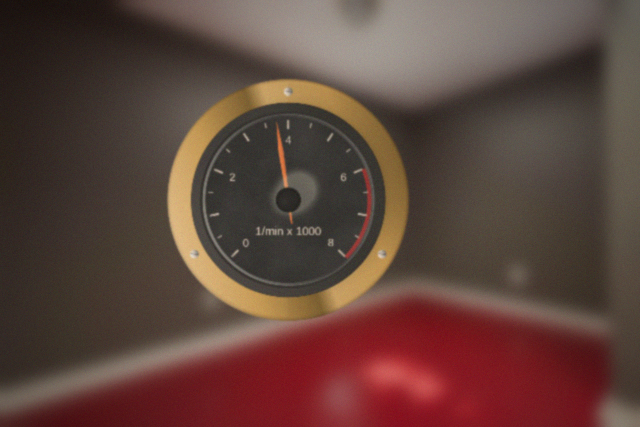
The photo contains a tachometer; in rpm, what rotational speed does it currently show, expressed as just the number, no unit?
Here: 3750
